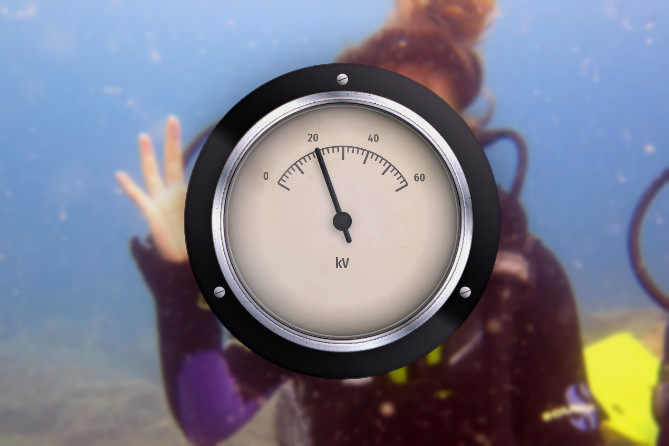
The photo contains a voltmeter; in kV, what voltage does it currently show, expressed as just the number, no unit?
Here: 20
